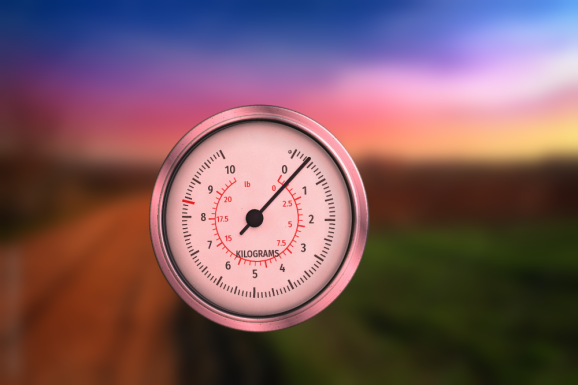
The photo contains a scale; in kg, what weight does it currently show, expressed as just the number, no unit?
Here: 0.4
